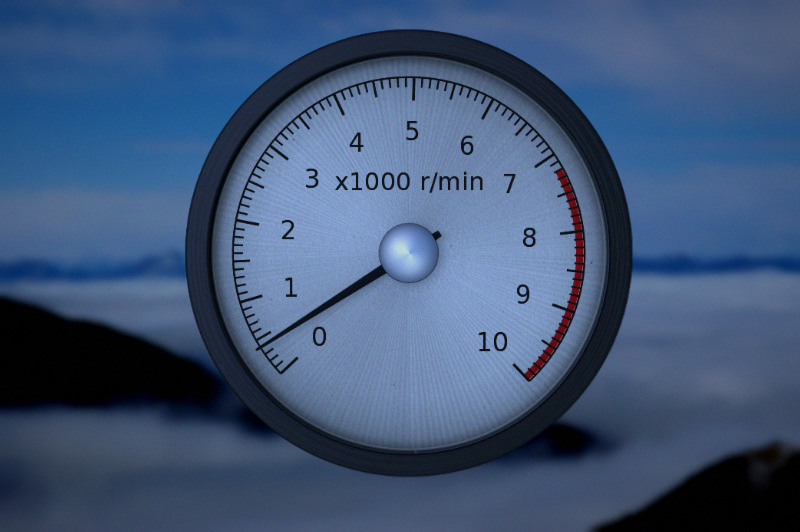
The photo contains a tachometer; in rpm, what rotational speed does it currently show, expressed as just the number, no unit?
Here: 400
